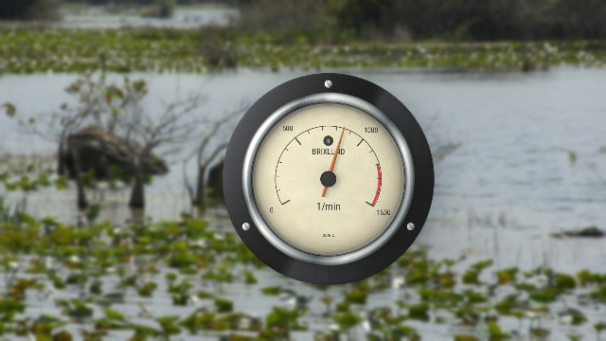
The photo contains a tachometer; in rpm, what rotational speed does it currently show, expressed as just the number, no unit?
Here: 850
